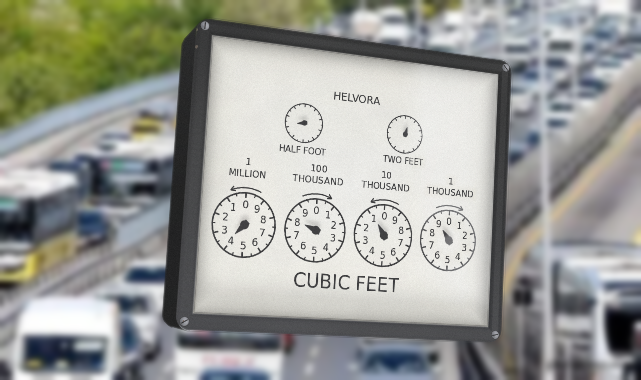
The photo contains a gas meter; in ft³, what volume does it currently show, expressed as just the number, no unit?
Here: 380900
